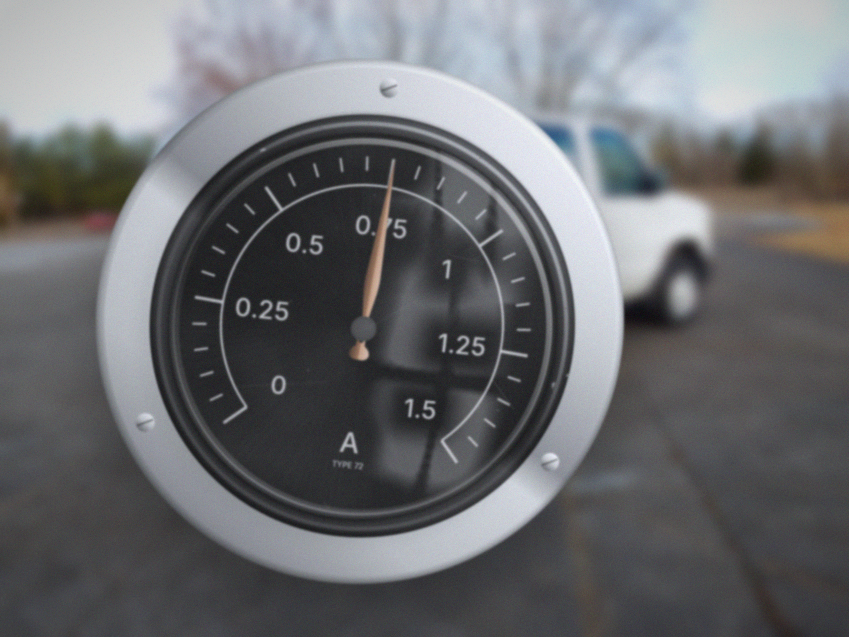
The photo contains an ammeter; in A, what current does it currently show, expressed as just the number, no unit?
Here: 0.75
